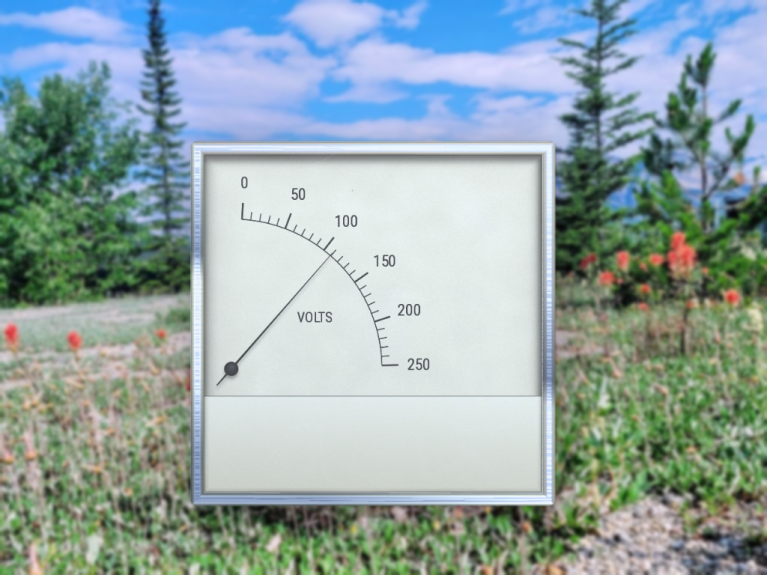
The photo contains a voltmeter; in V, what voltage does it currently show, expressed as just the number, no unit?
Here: 110
